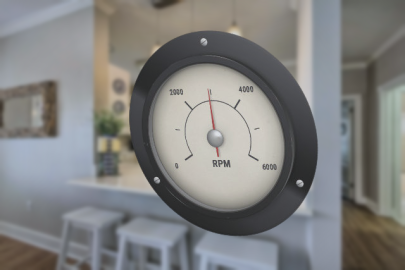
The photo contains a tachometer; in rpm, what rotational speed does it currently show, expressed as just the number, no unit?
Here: 3000
